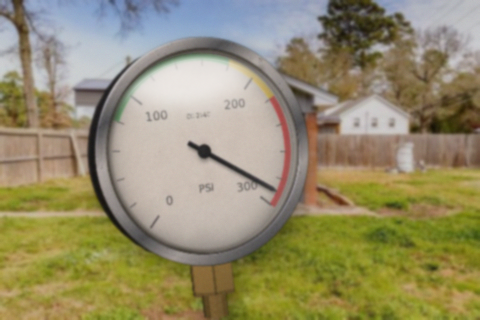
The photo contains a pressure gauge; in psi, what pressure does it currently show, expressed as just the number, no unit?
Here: 290
